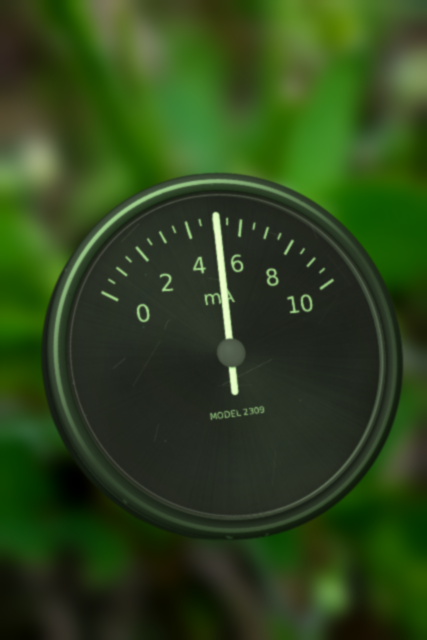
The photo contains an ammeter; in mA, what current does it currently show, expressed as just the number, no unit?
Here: 5
